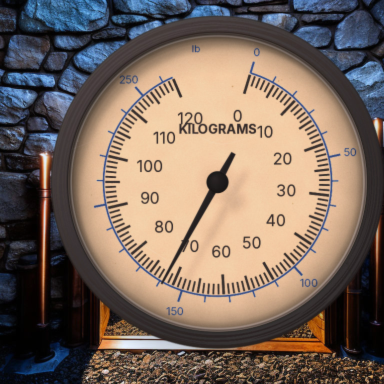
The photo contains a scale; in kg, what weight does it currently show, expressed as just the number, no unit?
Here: 72
